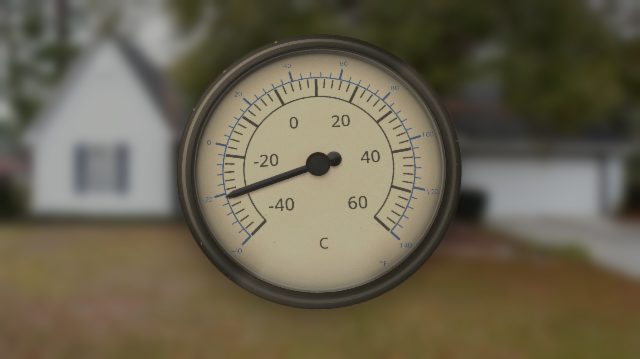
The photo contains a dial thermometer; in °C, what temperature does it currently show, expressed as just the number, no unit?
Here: -30
